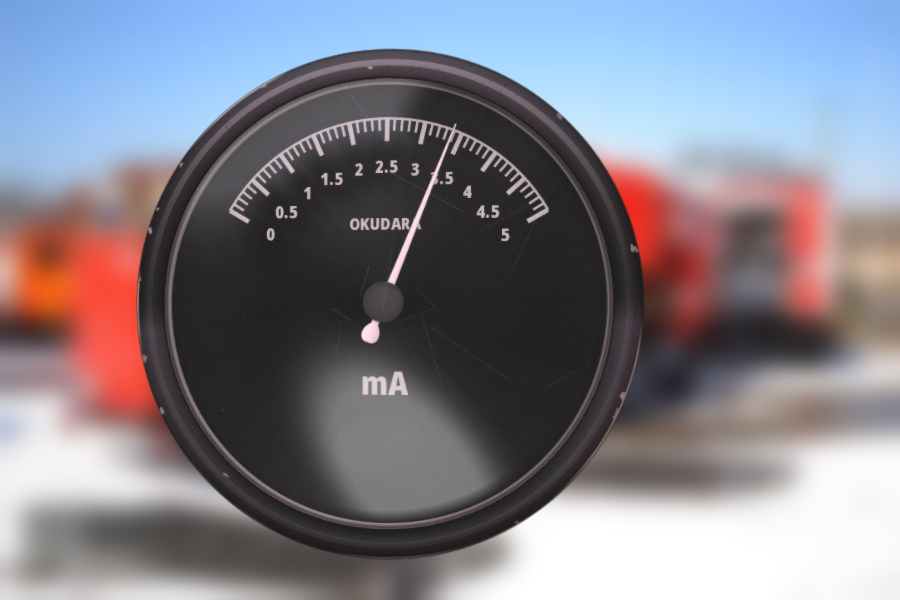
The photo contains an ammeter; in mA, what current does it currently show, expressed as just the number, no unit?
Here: 3.4
